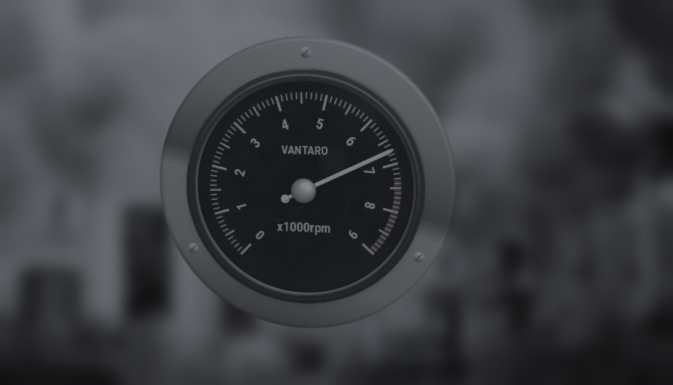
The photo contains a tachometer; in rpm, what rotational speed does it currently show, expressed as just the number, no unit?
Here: 6700
